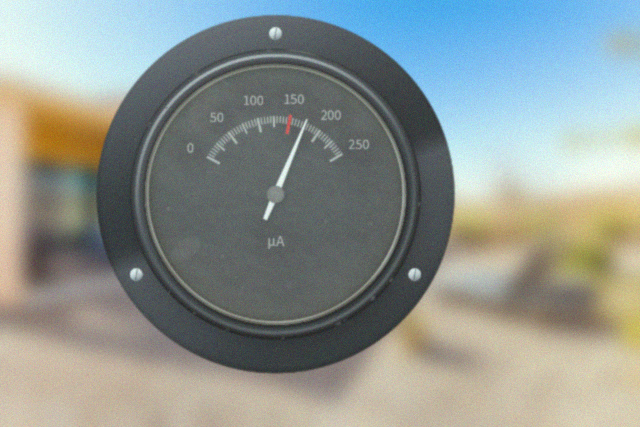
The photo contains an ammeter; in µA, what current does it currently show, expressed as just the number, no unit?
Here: 175
